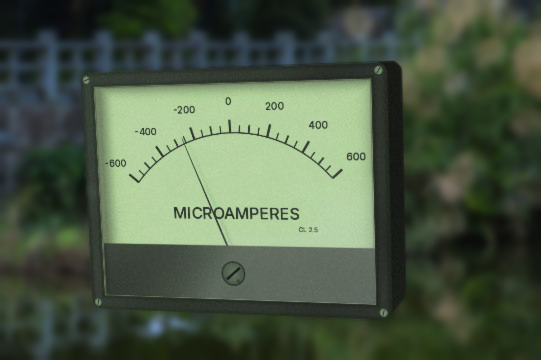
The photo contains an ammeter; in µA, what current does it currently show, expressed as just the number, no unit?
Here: -250
